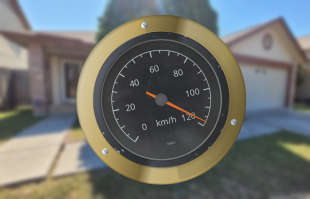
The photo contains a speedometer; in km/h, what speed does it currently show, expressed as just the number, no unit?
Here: 117.5
